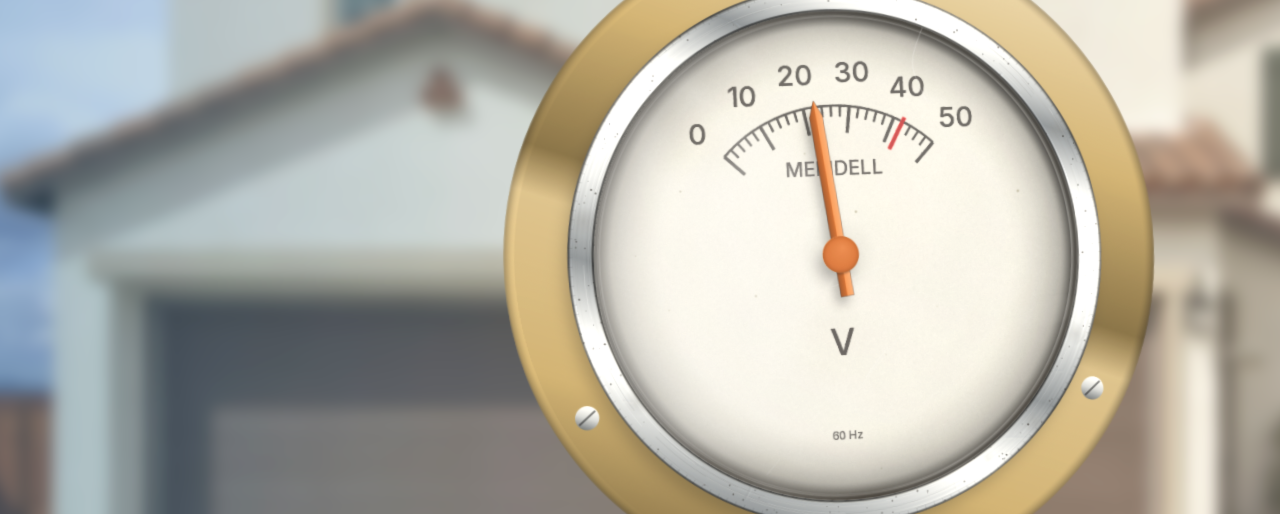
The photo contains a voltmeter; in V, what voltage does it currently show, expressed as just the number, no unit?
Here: 22
